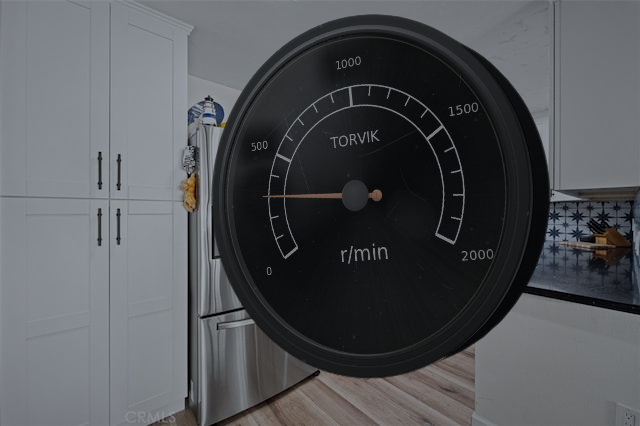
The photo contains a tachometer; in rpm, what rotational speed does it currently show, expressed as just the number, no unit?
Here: 300
